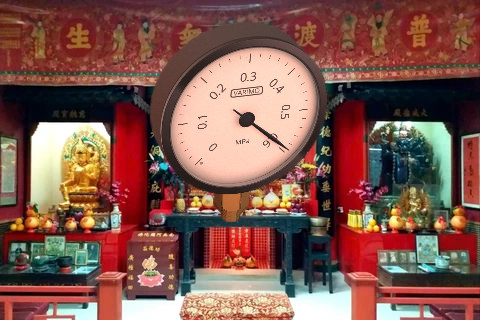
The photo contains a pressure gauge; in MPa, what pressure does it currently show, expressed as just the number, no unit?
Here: 0.59
